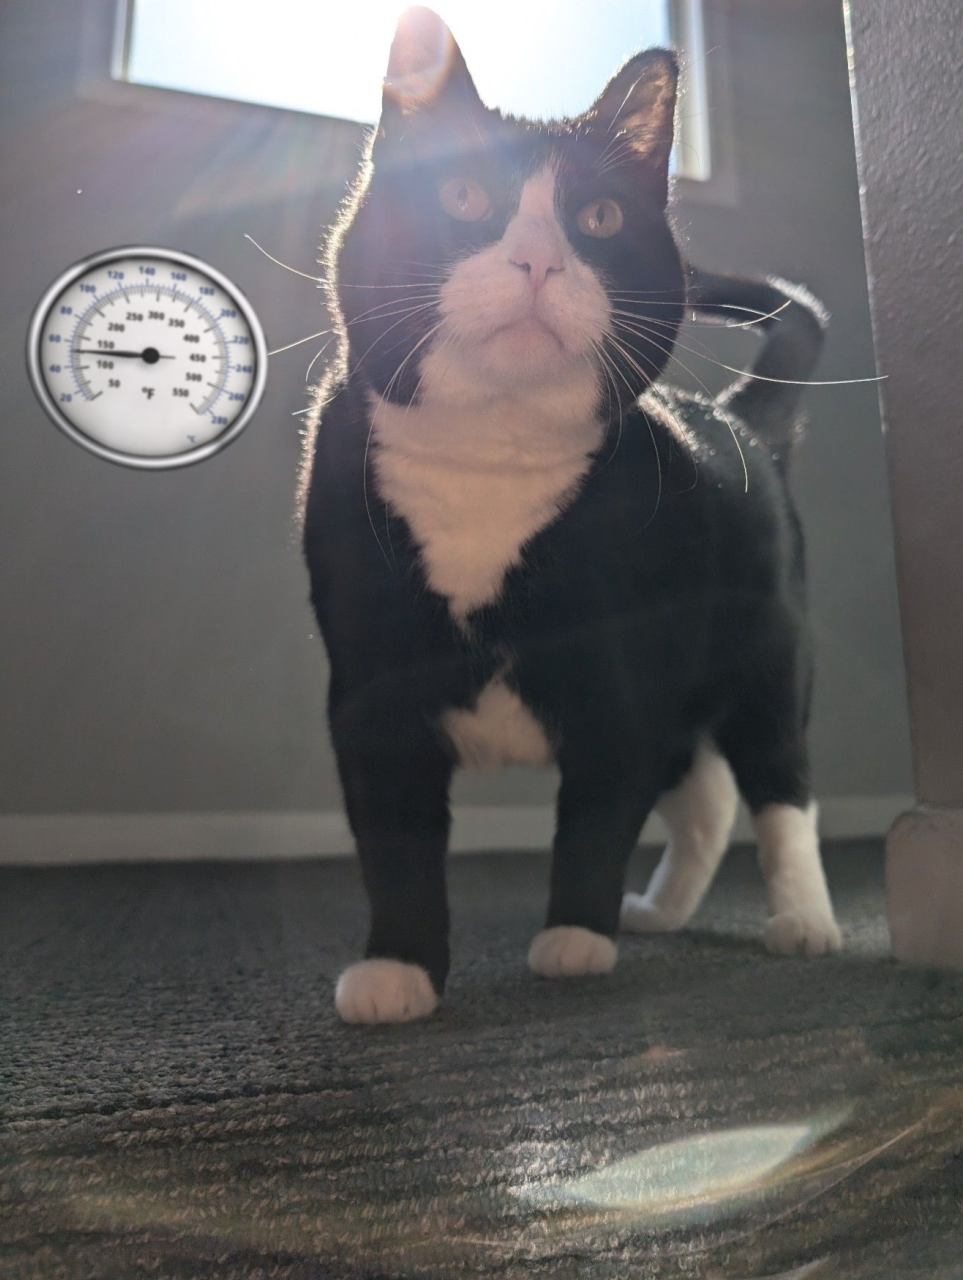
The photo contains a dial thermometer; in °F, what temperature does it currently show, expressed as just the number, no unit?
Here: 125
